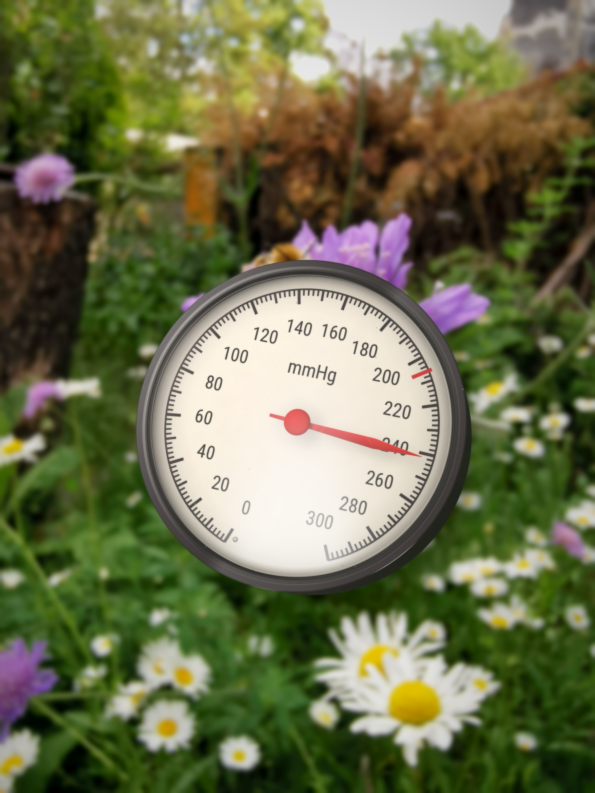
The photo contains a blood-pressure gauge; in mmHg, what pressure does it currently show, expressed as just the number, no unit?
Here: 242
